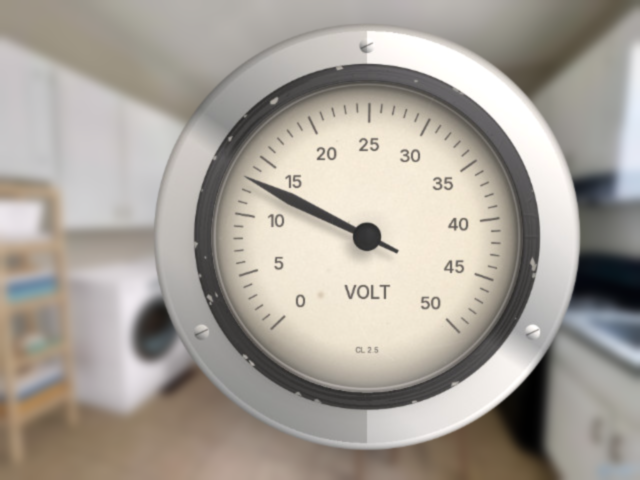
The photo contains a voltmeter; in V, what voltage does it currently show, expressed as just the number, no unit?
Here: 13
